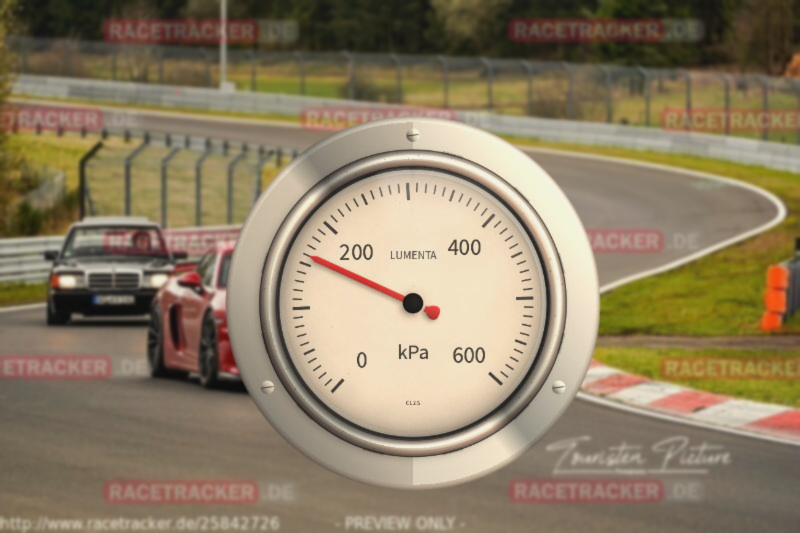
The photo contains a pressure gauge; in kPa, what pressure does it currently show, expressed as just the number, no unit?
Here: 160
